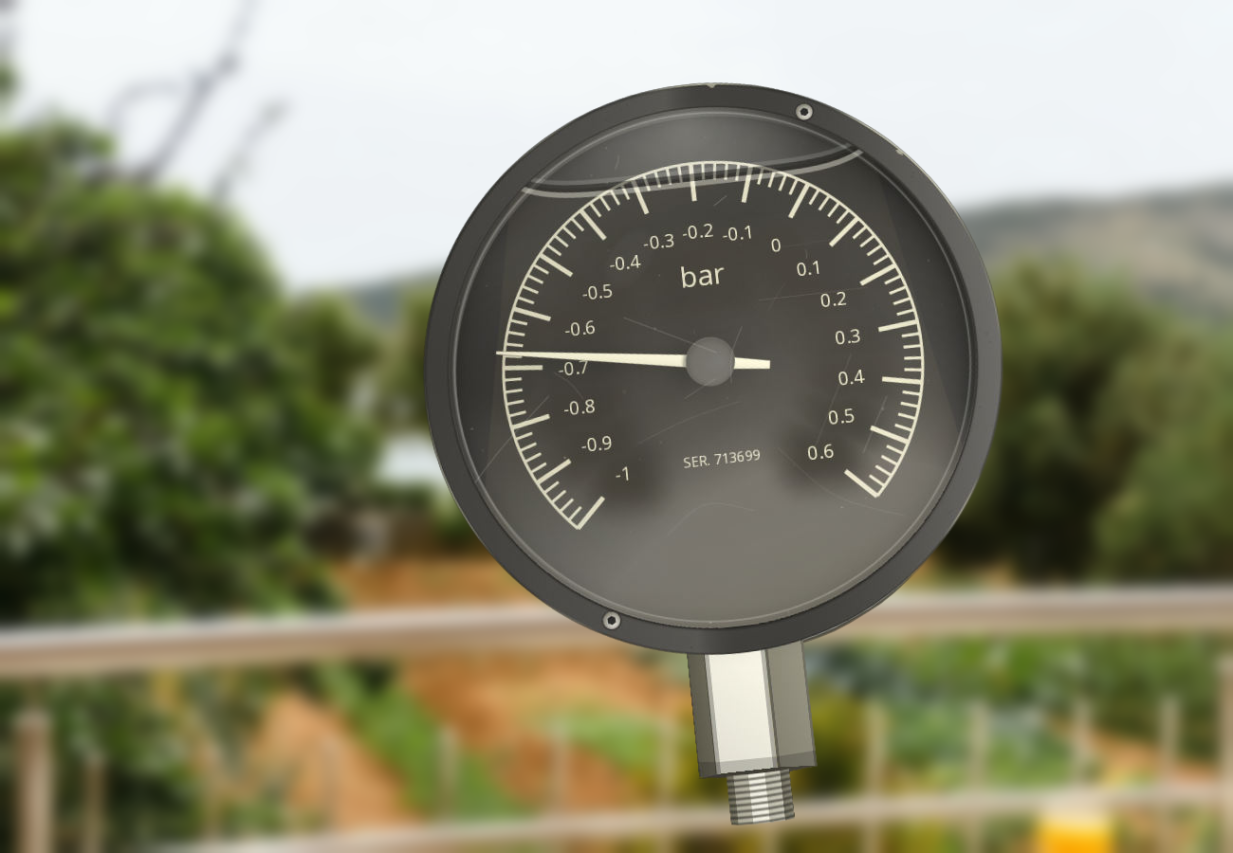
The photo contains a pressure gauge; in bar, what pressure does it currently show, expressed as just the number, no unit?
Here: -0.68
